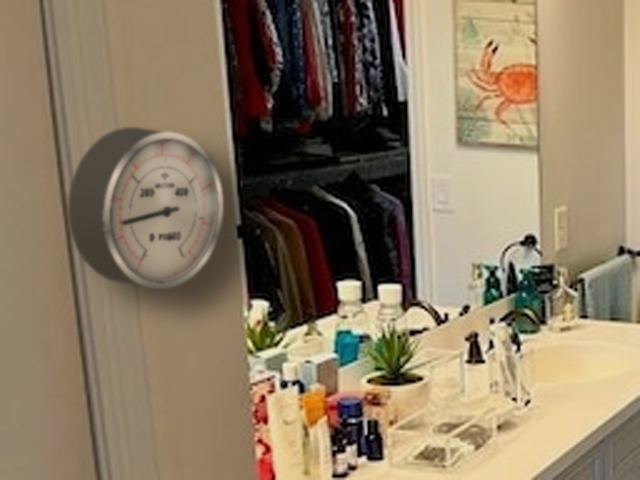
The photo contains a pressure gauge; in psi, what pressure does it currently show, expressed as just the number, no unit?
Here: 100
